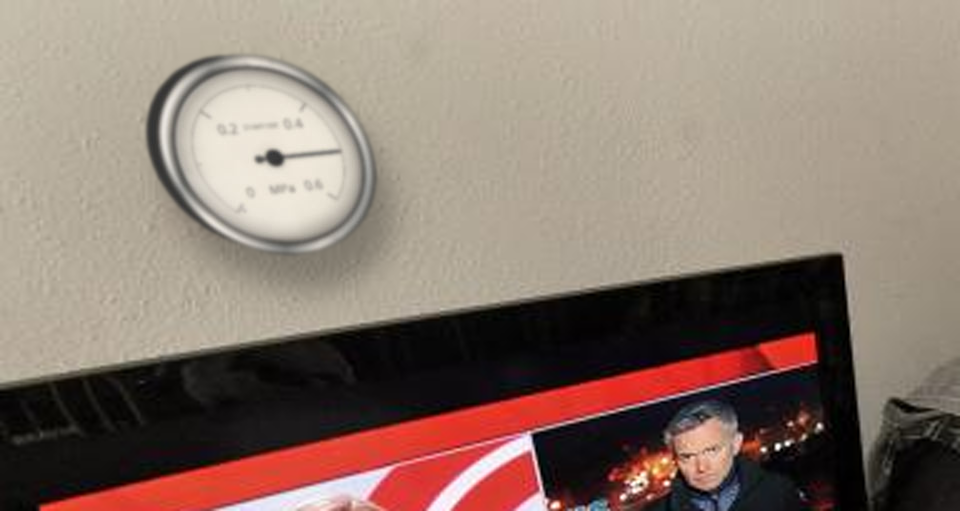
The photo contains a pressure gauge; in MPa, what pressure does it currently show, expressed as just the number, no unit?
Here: 0.5
